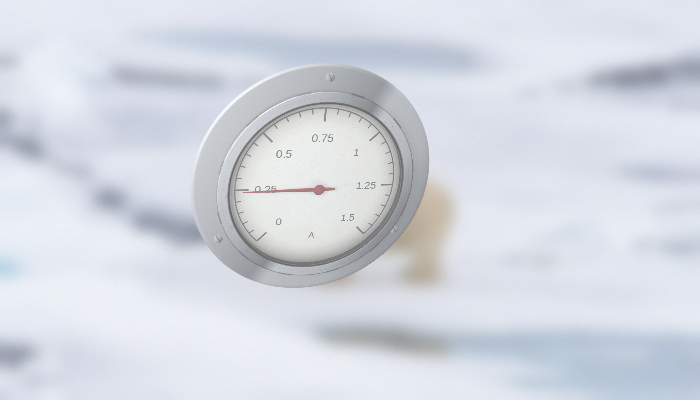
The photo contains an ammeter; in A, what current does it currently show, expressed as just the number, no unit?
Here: 0.25
